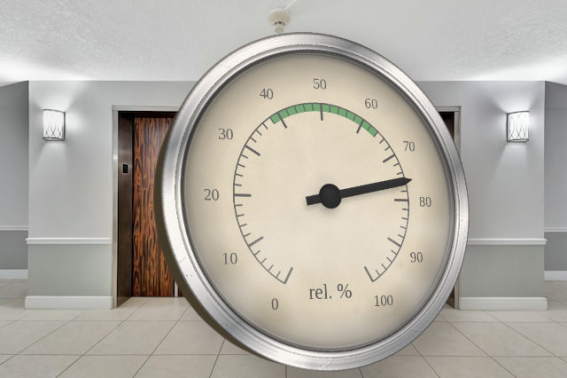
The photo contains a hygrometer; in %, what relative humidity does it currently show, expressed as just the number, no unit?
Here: 76
